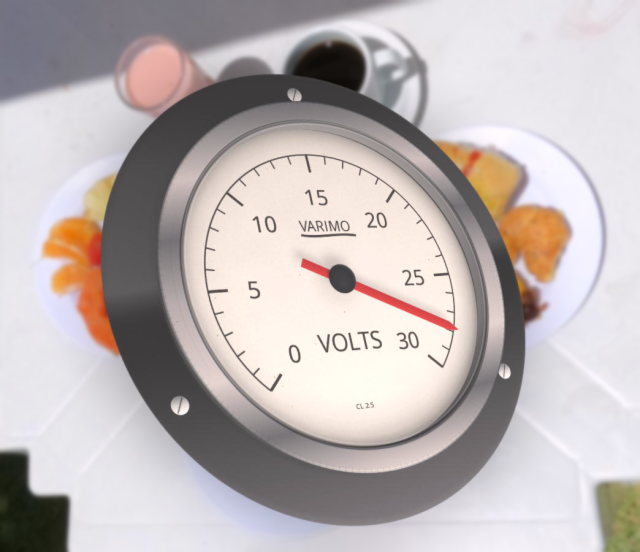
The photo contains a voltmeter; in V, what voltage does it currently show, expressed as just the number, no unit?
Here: 28
